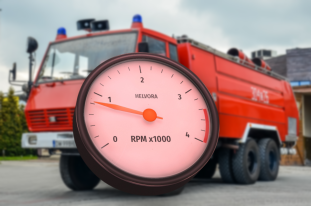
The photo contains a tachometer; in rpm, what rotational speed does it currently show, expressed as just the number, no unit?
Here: 800
